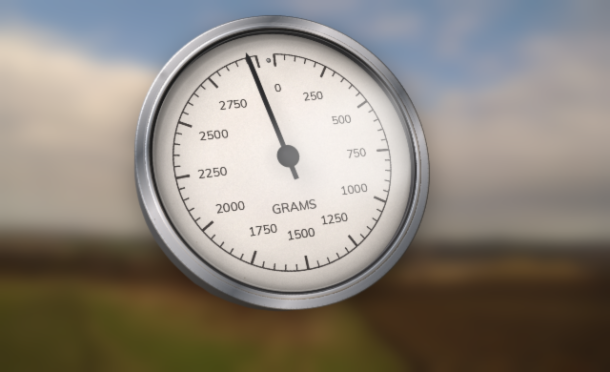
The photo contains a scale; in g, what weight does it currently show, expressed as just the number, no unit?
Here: 2950
